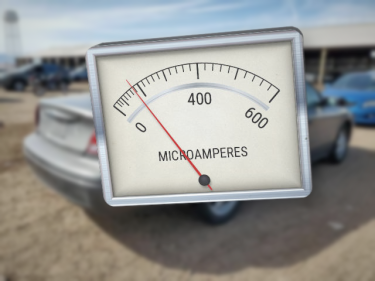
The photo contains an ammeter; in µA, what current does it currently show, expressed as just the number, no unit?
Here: 180
